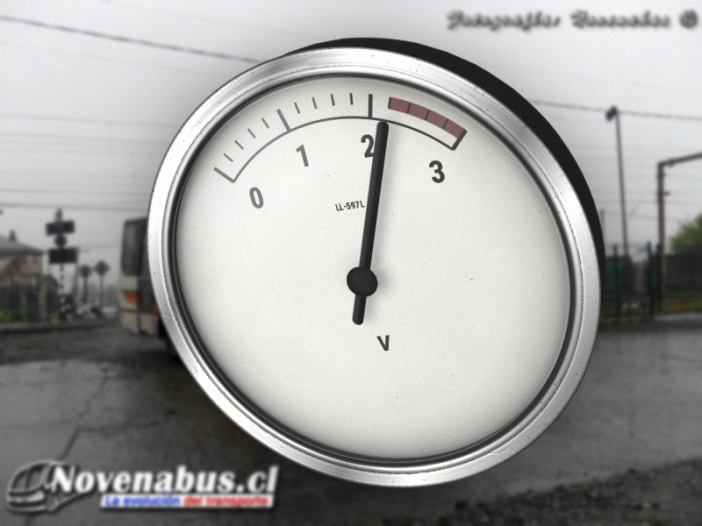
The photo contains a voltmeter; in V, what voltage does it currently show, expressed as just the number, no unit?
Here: 2.2
